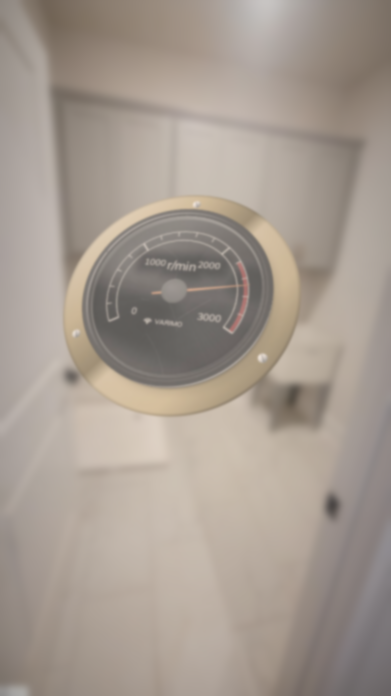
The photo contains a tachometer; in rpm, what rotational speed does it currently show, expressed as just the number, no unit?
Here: 2500
